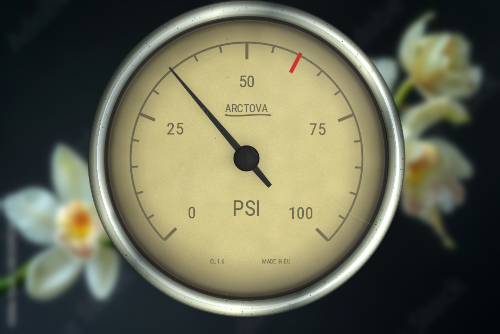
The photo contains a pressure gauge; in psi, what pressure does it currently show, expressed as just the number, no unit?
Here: 35
